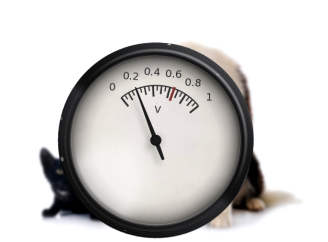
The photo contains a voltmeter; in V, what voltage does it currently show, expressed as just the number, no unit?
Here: 0.2
